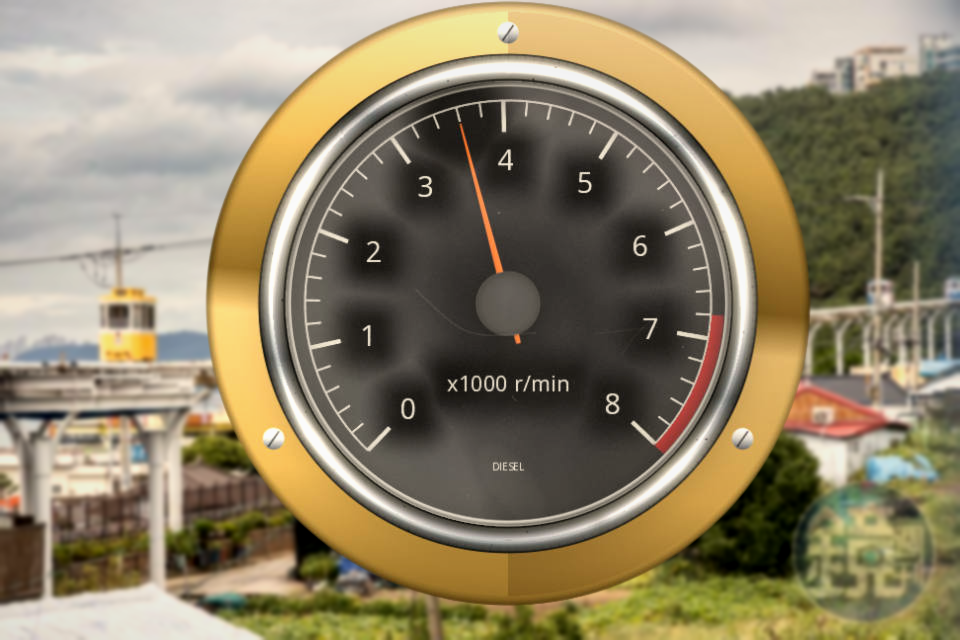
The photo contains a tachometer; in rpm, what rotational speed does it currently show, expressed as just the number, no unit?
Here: 3600
